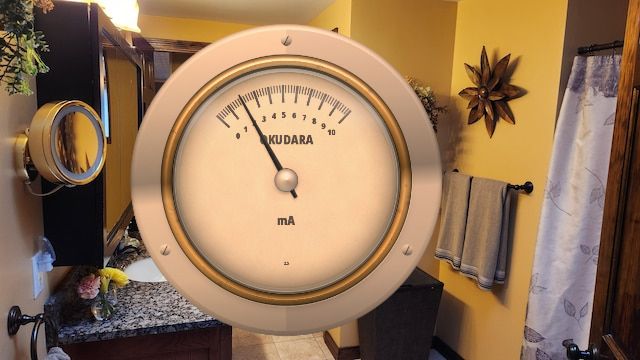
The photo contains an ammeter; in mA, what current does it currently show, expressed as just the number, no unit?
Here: 2
